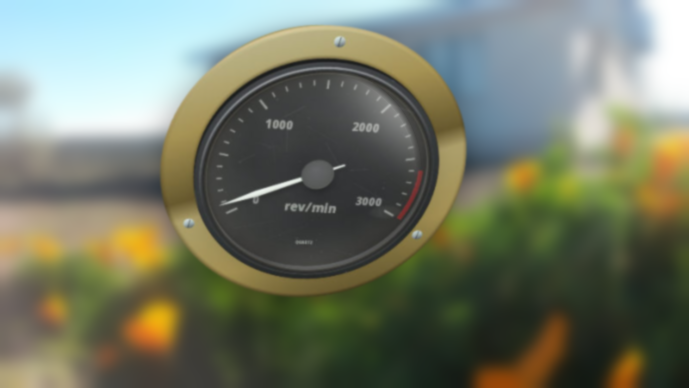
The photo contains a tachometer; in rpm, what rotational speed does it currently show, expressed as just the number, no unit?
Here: 100
